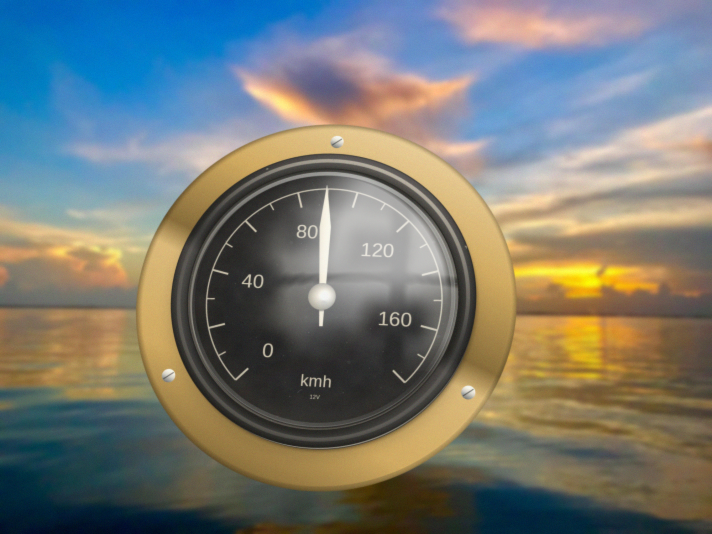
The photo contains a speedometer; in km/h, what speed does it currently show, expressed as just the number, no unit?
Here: 90
